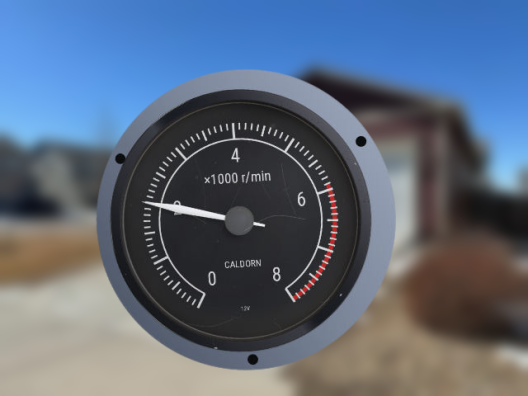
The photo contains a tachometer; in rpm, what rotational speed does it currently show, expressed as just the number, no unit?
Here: 2000
